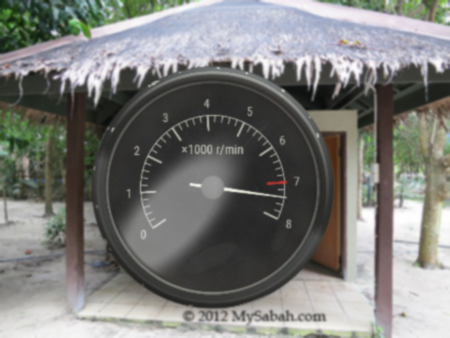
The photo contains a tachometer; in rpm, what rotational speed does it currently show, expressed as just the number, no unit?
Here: 7400
